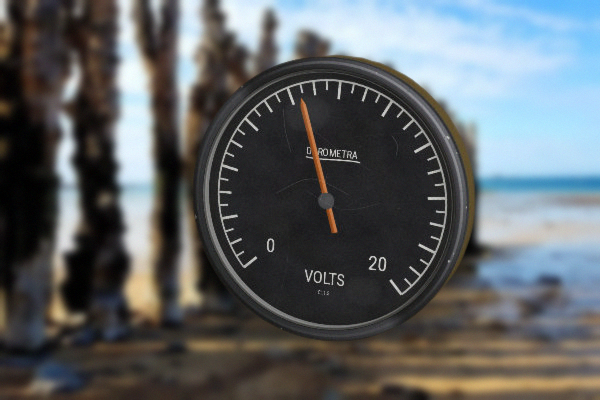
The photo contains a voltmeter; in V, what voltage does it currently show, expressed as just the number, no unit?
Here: 8.5
